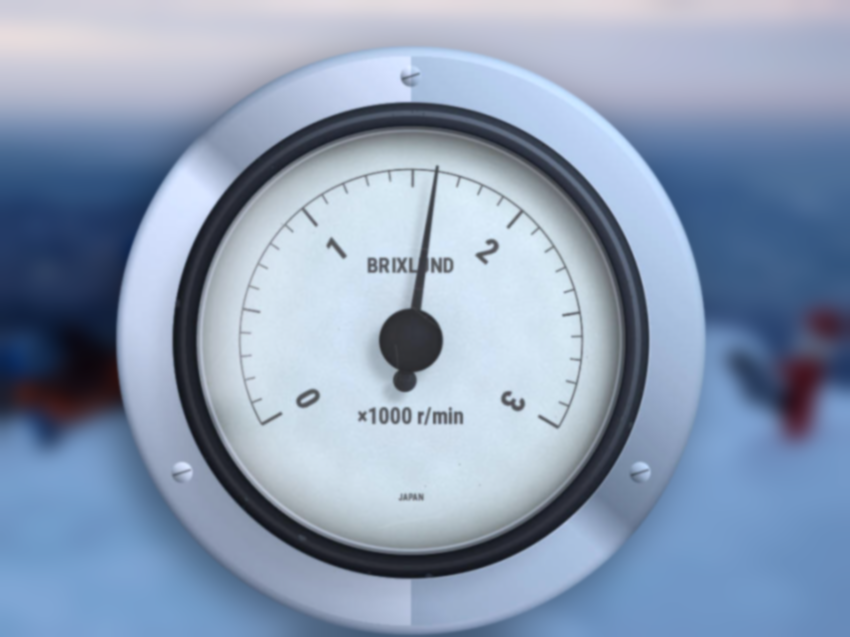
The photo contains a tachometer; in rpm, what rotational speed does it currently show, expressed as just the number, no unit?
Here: 1600
